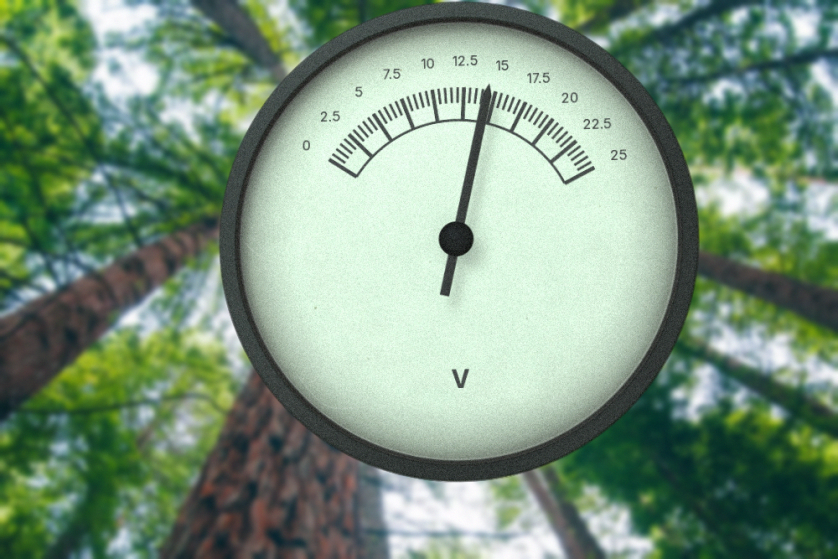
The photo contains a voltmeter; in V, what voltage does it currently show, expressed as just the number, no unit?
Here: 14.5
